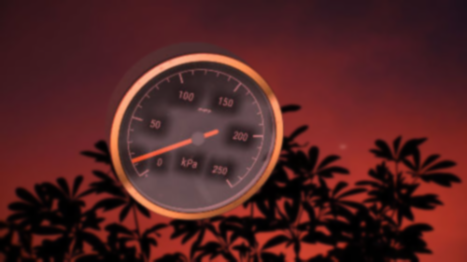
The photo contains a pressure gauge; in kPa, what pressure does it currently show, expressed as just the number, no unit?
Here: 15
